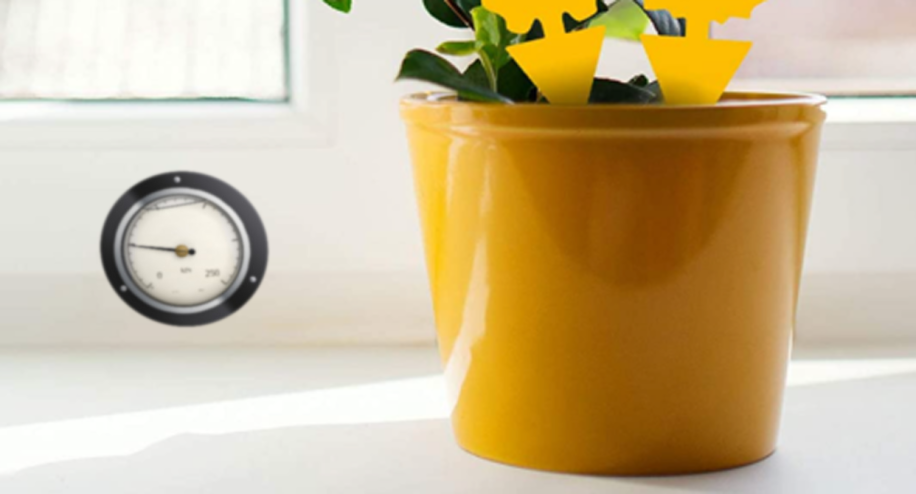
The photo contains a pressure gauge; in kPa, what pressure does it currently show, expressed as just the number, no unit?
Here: 50
